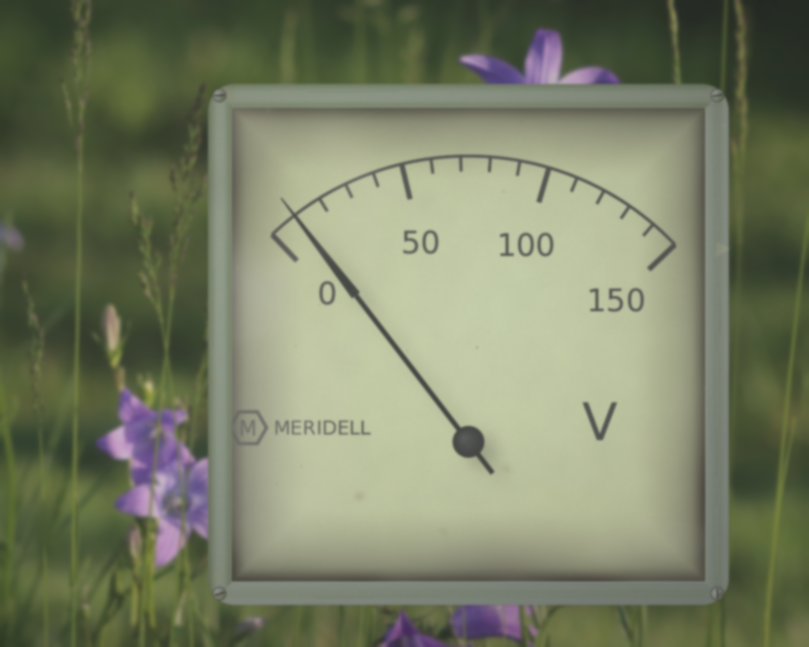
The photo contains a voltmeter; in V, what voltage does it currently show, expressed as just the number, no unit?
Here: 10
